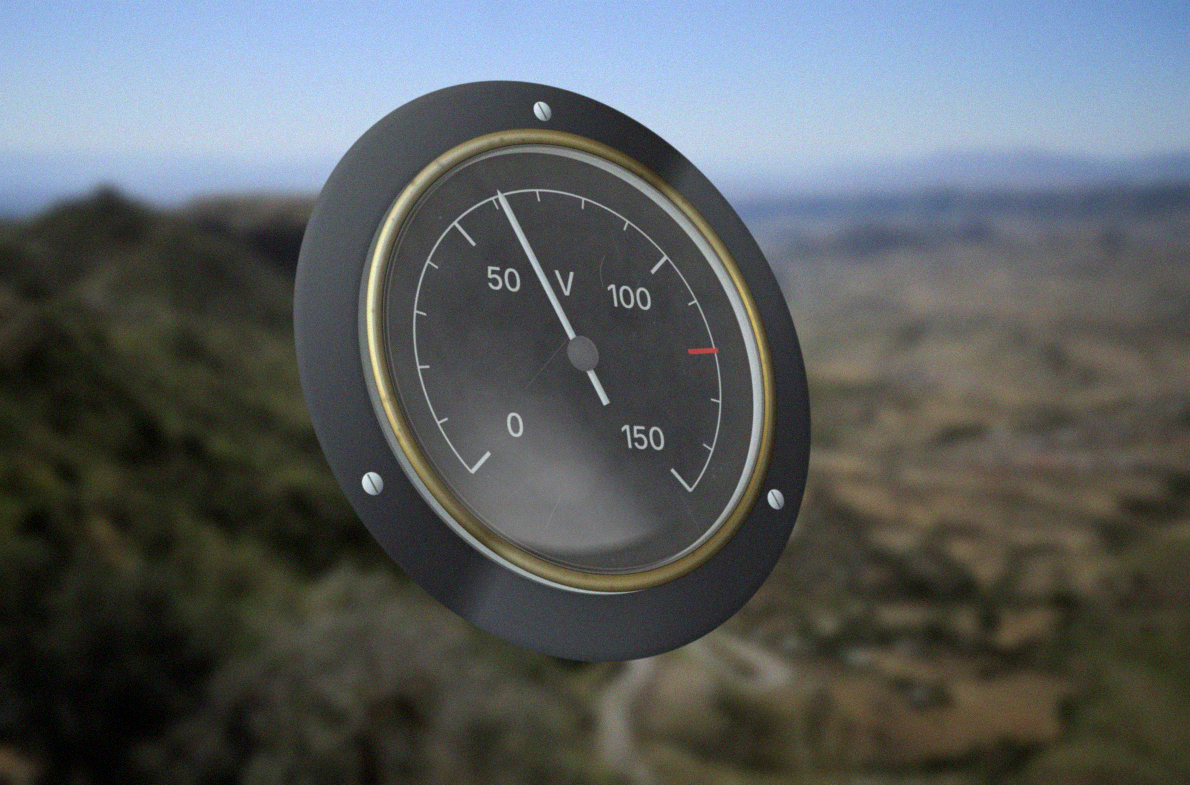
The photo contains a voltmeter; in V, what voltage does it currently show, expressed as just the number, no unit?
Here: 60
